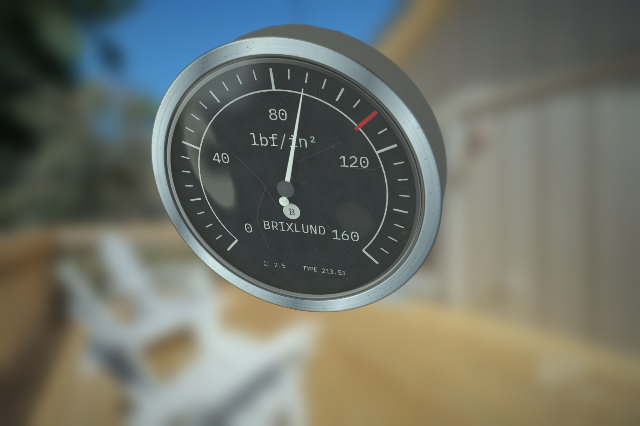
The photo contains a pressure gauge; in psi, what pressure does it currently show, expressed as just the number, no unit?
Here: 90
